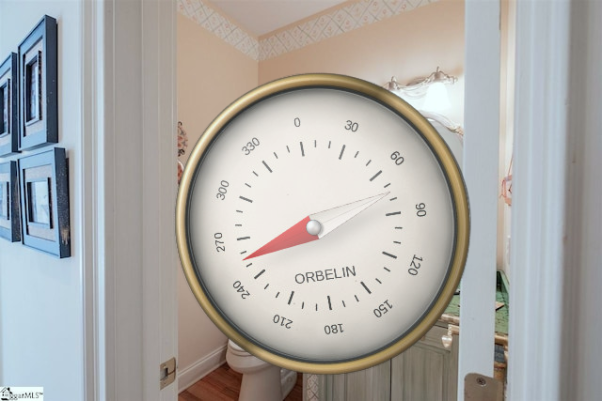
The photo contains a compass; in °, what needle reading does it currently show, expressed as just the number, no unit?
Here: 255
